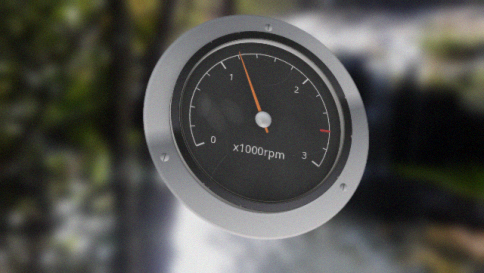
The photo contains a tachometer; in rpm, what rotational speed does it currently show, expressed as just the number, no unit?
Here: 1200
